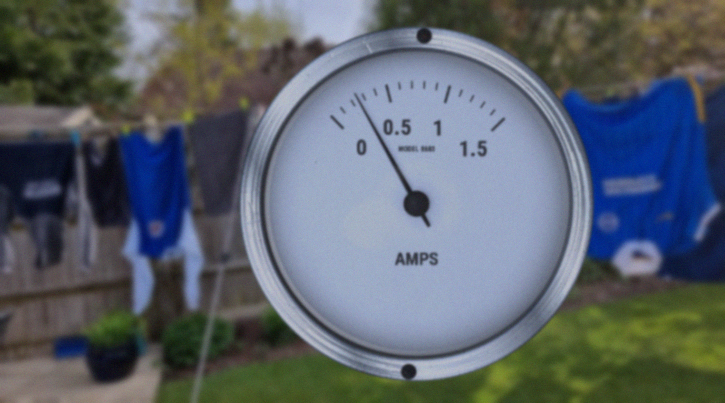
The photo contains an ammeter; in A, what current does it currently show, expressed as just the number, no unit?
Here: 0.25
